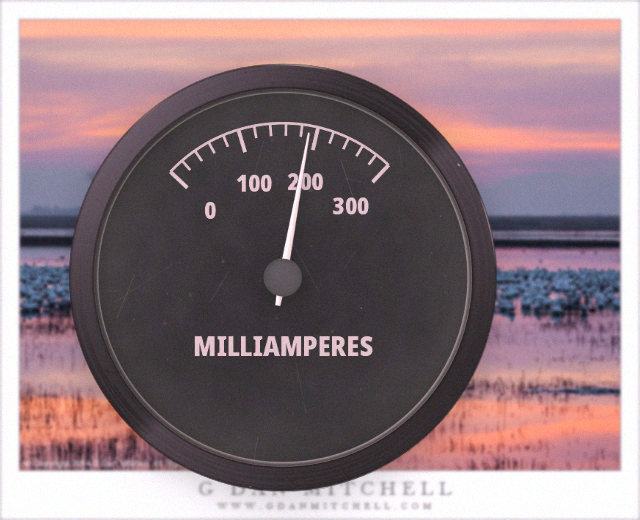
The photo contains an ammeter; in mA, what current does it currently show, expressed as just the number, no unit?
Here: 190
